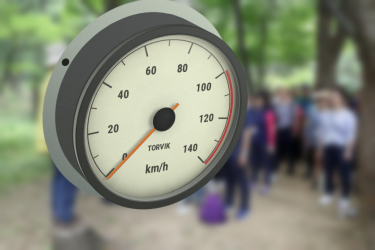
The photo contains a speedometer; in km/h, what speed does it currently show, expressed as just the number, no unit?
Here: 0
